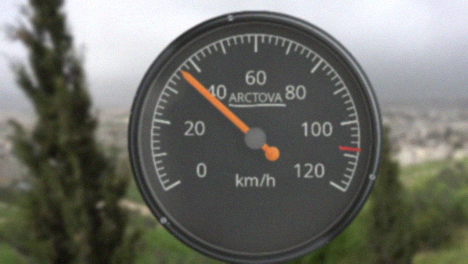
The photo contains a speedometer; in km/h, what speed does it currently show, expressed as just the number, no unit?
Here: 36
